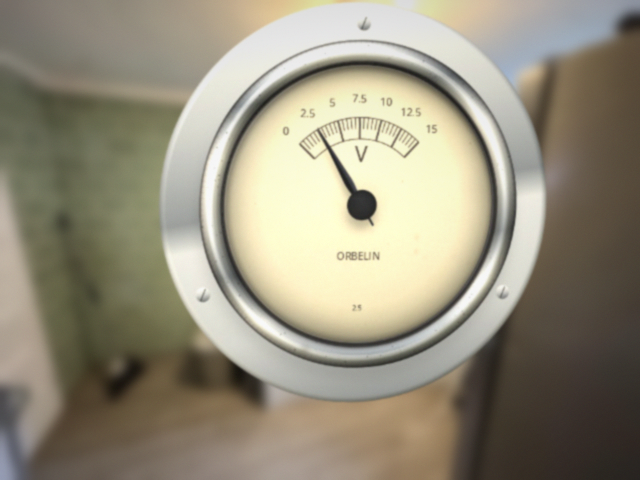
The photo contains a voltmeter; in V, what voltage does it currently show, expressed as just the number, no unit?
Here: 2.5
